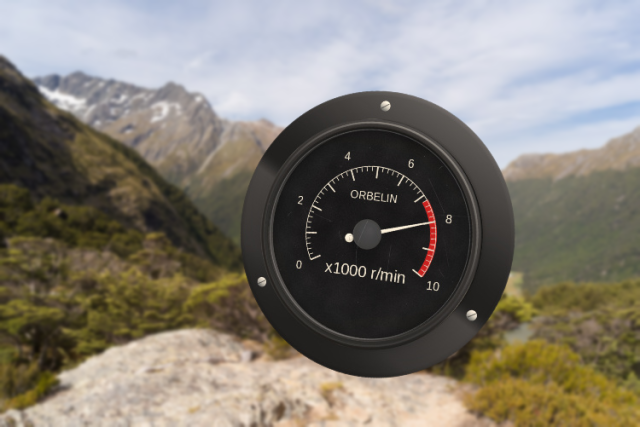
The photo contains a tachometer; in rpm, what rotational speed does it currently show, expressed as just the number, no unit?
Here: 8000
